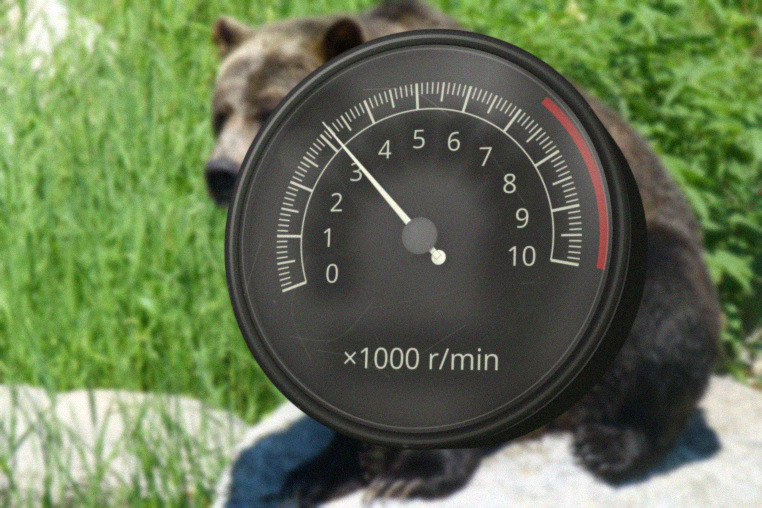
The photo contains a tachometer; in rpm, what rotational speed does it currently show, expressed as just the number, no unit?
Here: 3200
